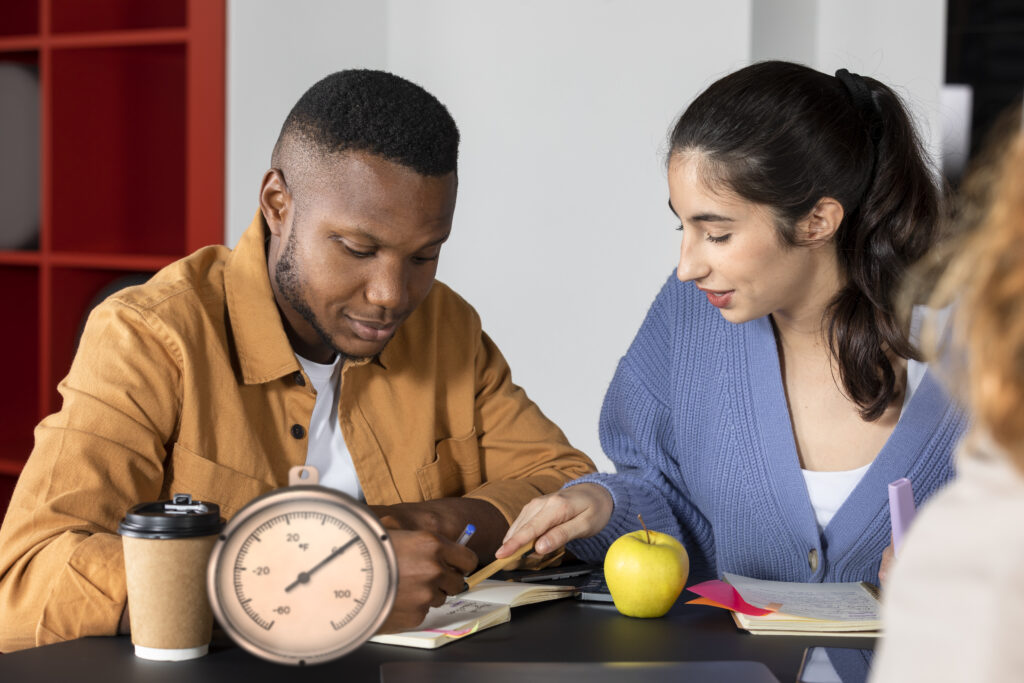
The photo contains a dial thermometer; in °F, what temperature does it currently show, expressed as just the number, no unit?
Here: 60
